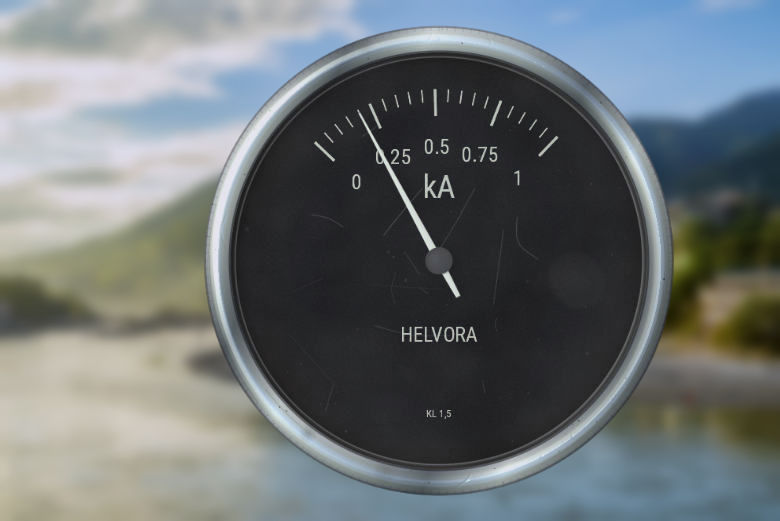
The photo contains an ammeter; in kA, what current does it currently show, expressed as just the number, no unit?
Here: 0.2
